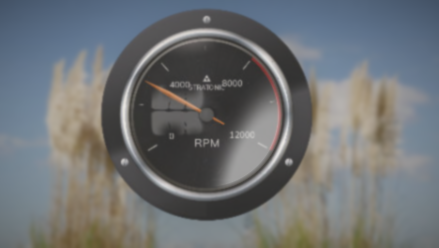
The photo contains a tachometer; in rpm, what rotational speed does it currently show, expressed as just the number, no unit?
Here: 3000
